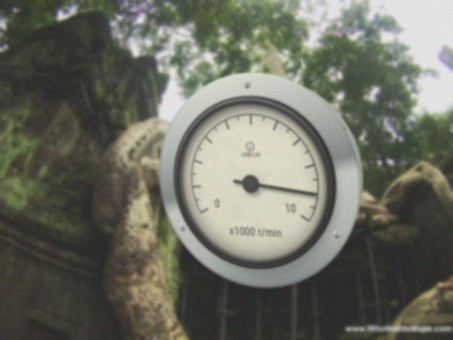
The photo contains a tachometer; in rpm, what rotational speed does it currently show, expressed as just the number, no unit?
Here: 9000
